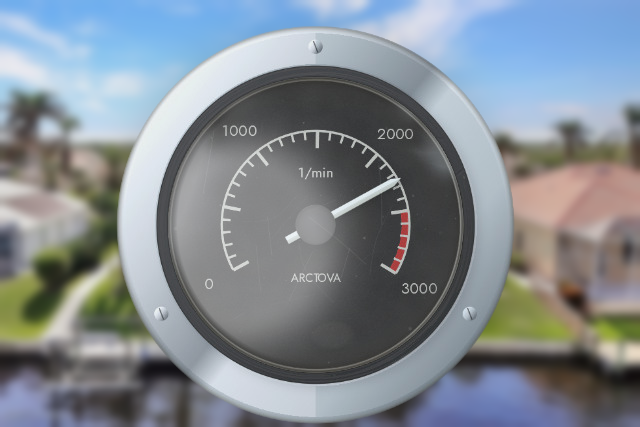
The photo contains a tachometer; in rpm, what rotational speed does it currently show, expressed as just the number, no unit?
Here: 2250
